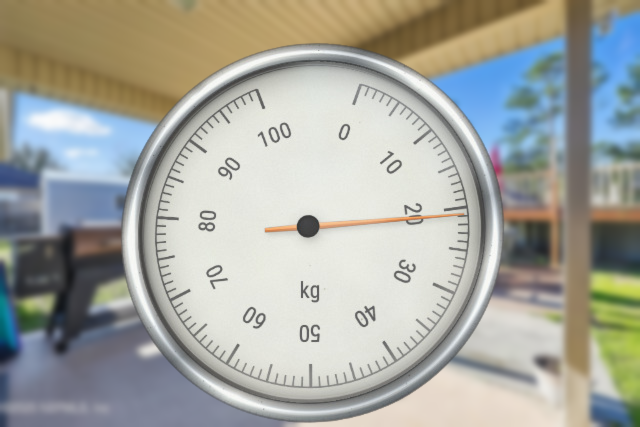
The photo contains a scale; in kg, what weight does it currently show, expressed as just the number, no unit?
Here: 21
